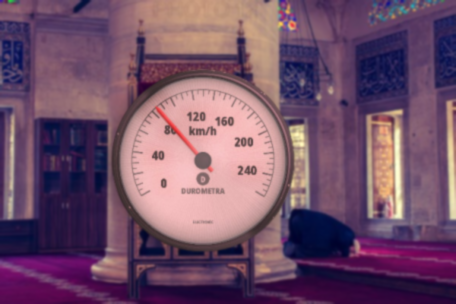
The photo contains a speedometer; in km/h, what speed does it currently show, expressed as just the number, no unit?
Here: 85
